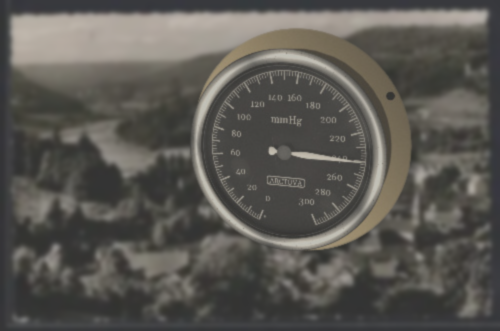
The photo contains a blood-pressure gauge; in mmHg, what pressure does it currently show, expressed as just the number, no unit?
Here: 240
